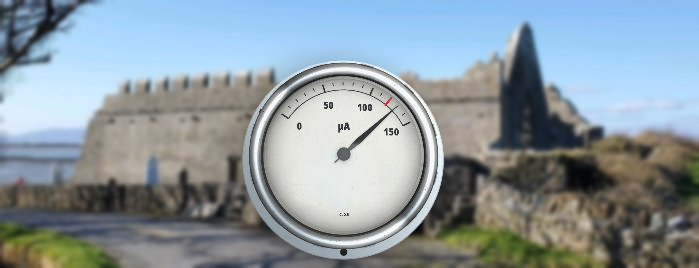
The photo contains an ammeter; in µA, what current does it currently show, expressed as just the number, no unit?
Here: 130
